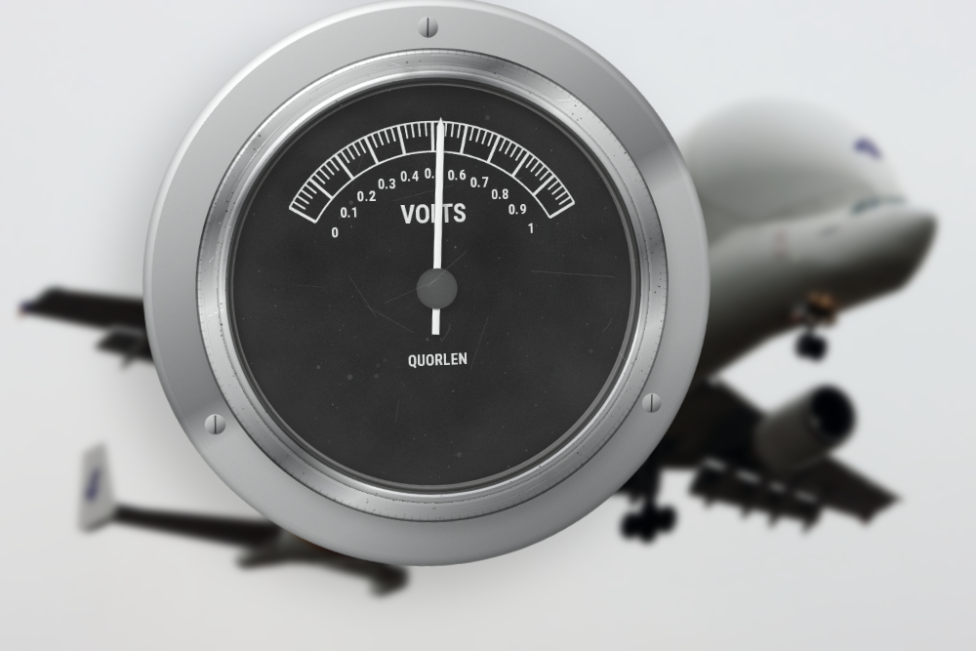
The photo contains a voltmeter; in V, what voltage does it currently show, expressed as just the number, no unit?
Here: 0.52
